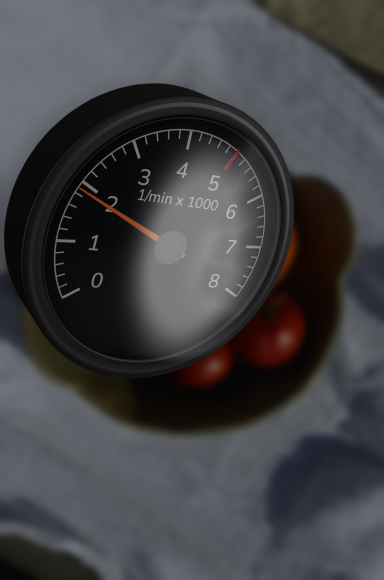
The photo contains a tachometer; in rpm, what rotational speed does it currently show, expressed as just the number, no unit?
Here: 1900
